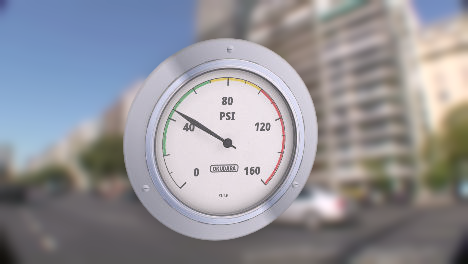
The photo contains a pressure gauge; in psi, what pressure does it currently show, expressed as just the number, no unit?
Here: 45
